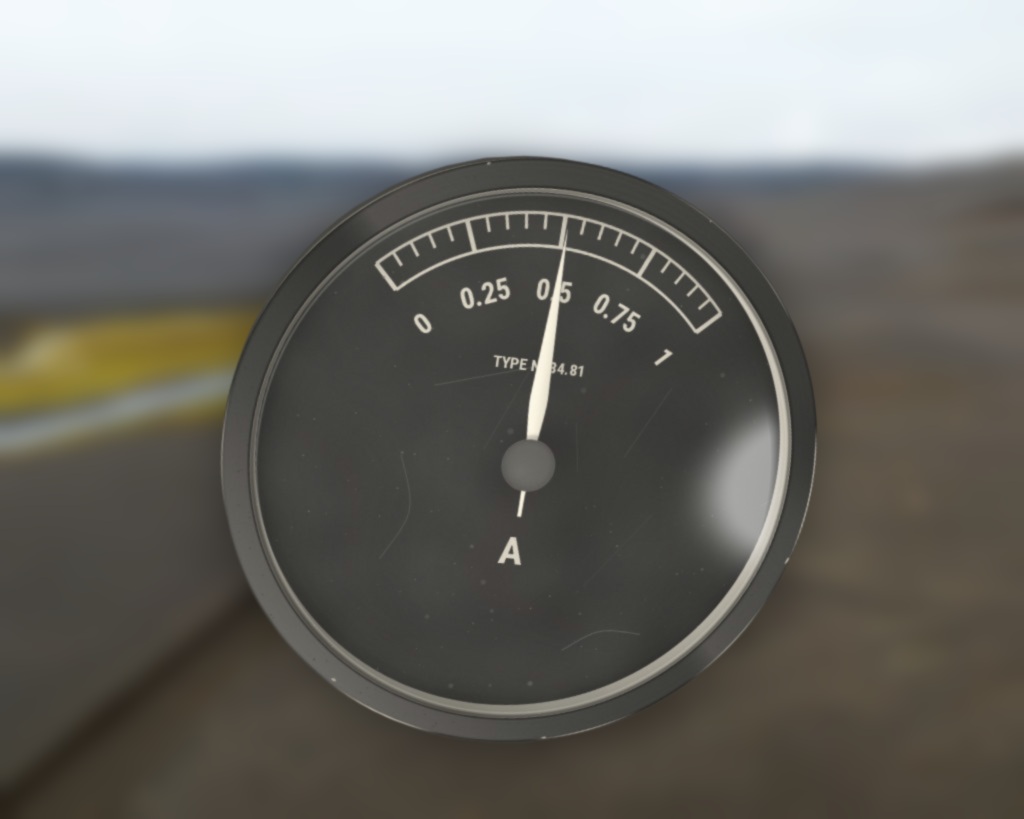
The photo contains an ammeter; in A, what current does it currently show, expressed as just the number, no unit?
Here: 0.5
